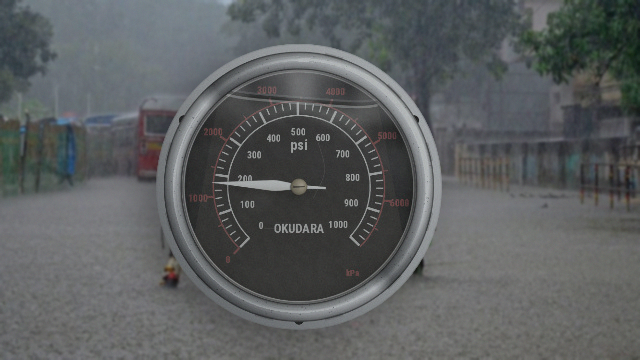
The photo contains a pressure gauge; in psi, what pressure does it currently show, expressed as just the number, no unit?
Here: 180
